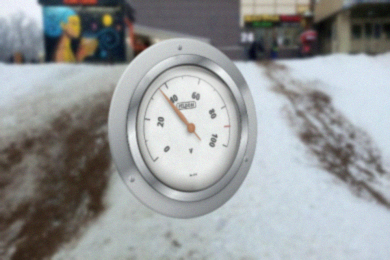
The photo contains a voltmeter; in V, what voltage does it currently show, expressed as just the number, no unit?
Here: 35
